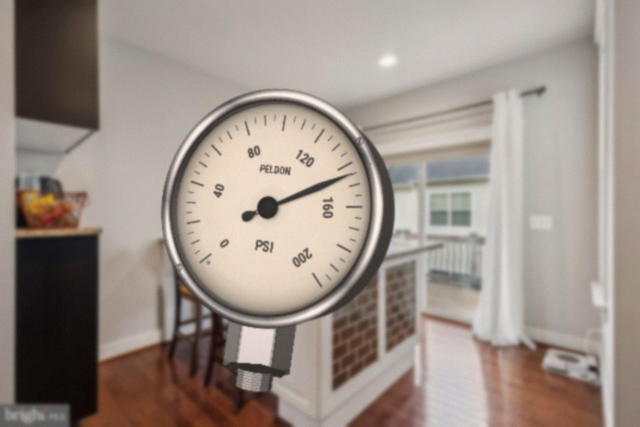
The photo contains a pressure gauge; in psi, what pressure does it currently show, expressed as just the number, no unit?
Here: 145
